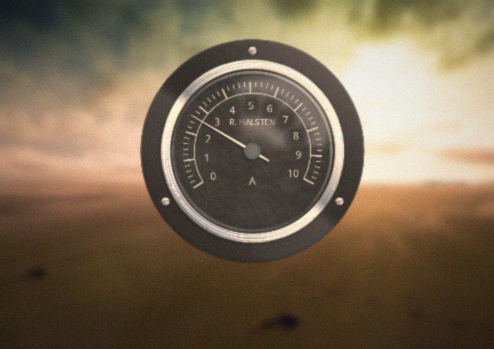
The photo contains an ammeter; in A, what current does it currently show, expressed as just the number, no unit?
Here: 2.6
